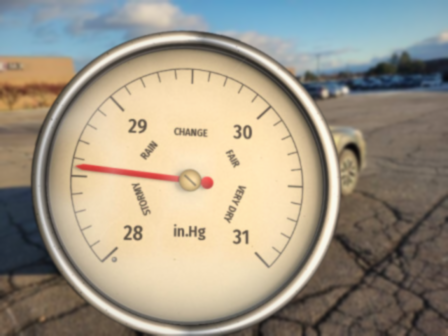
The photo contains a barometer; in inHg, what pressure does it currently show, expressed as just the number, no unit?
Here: 28.55
